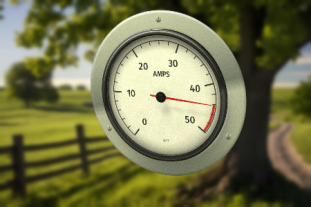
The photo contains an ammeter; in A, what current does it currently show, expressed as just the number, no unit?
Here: 44
